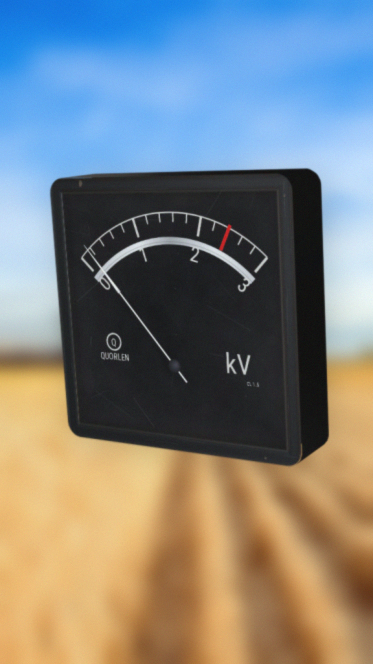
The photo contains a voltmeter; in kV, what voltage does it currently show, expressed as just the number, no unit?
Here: 0.2
